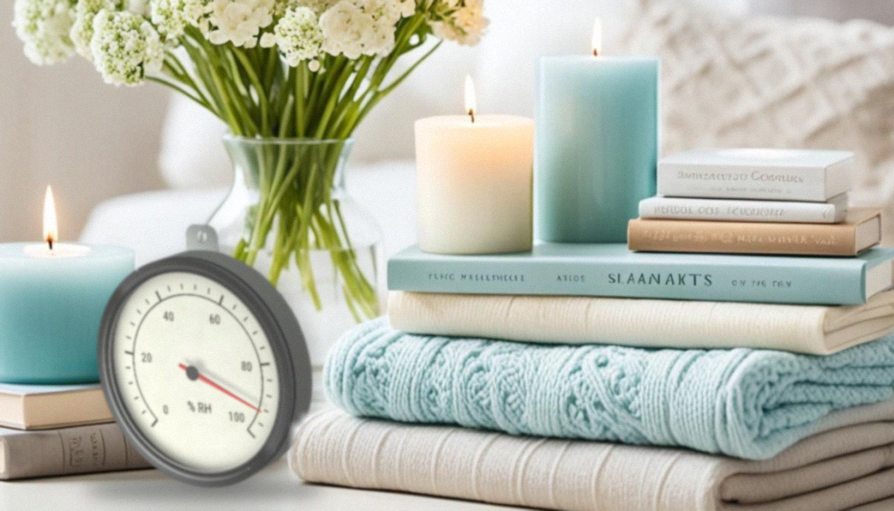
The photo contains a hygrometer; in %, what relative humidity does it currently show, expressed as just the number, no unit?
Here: 92
